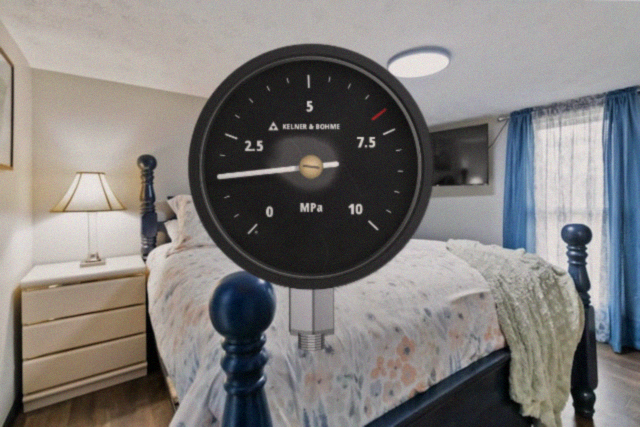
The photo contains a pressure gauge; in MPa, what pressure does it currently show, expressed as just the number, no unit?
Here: 1.5
